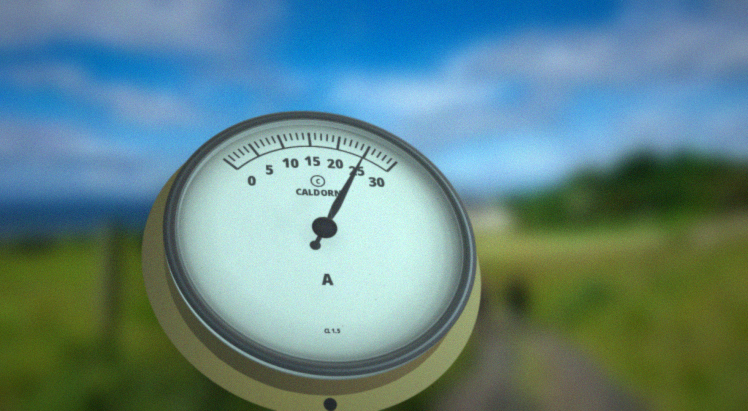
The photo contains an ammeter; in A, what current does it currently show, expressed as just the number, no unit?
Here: 25
